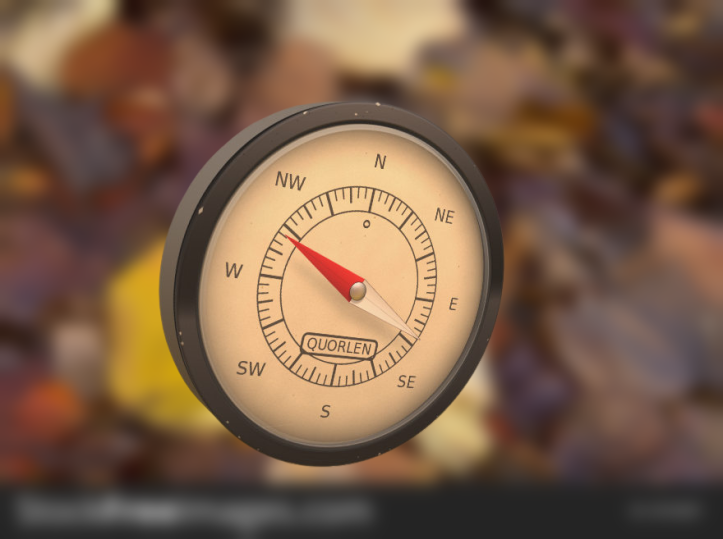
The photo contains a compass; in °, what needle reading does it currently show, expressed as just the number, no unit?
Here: 295
